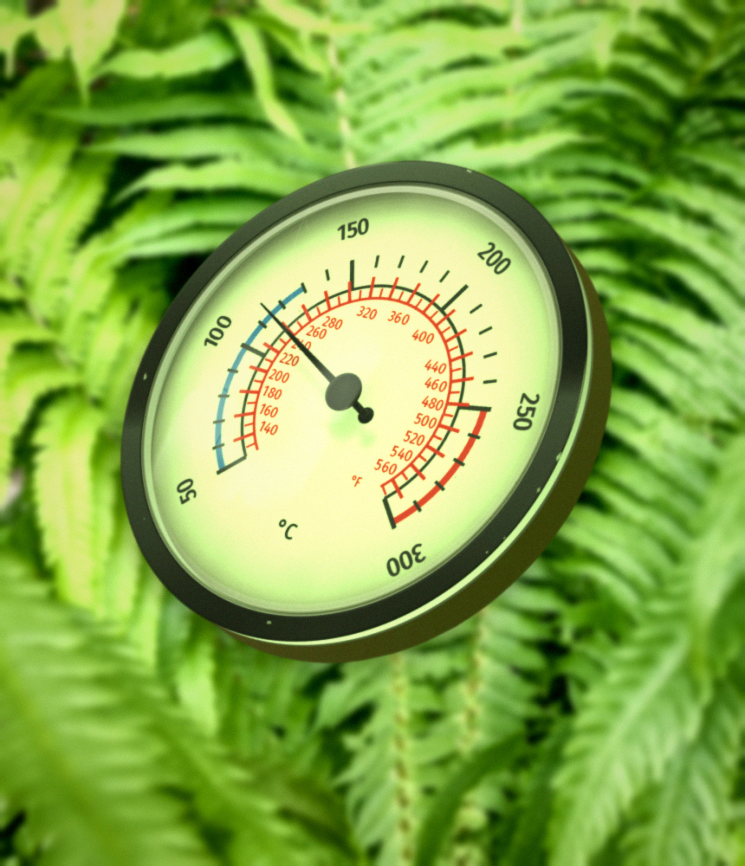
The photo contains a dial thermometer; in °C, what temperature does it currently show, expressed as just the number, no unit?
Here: 115
